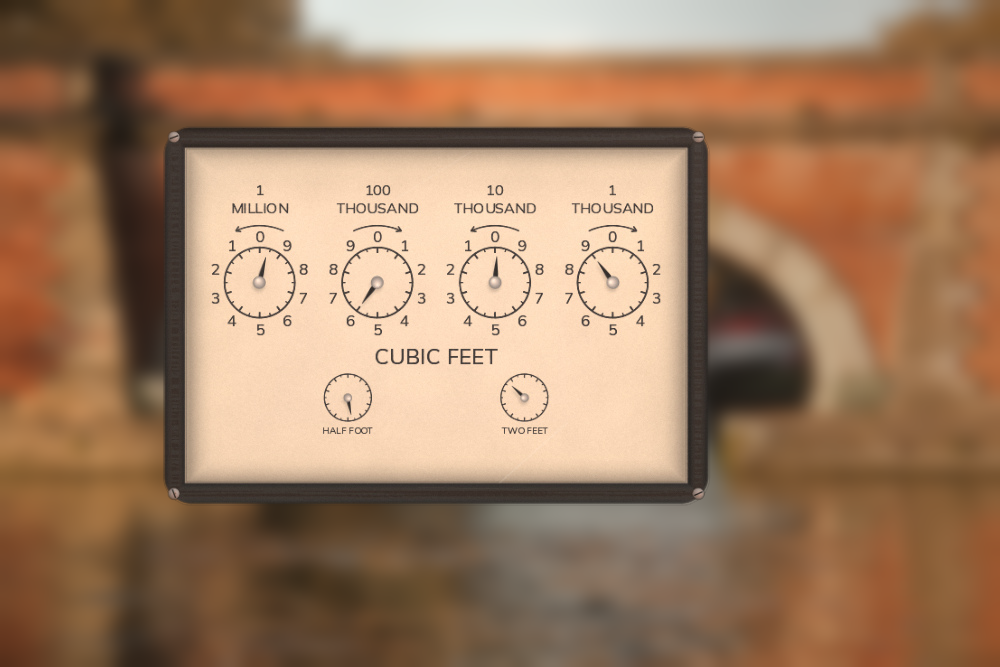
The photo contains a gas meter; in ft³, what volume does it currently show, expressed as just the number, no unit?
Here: 959900
